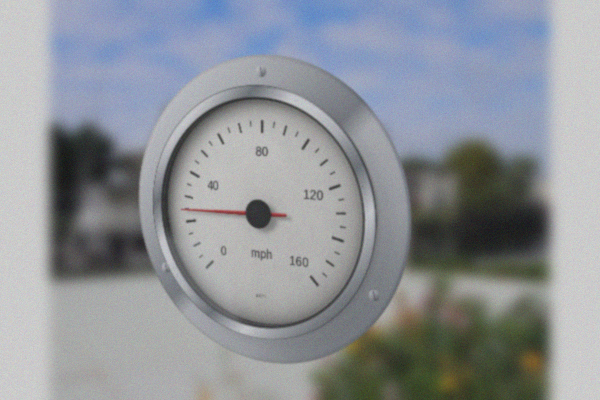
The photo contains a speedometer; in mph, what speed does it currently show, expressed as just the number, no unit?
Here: 25
